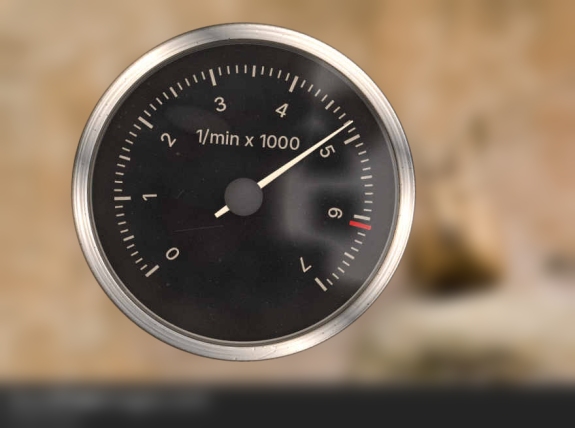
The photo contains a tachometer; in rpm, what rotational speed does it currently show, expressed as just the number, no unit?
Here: 4800
